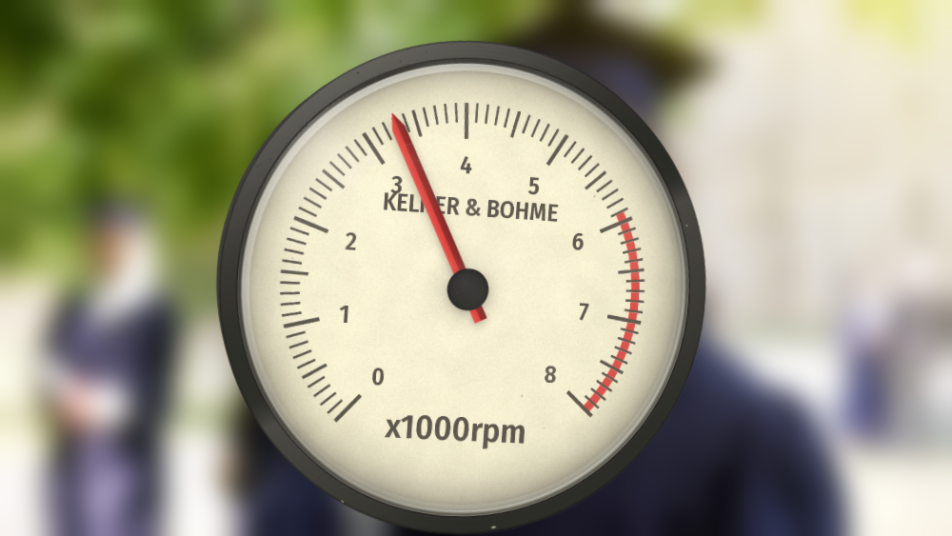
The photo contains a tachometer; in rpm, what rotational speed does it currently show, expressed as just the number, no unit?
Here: 3300
